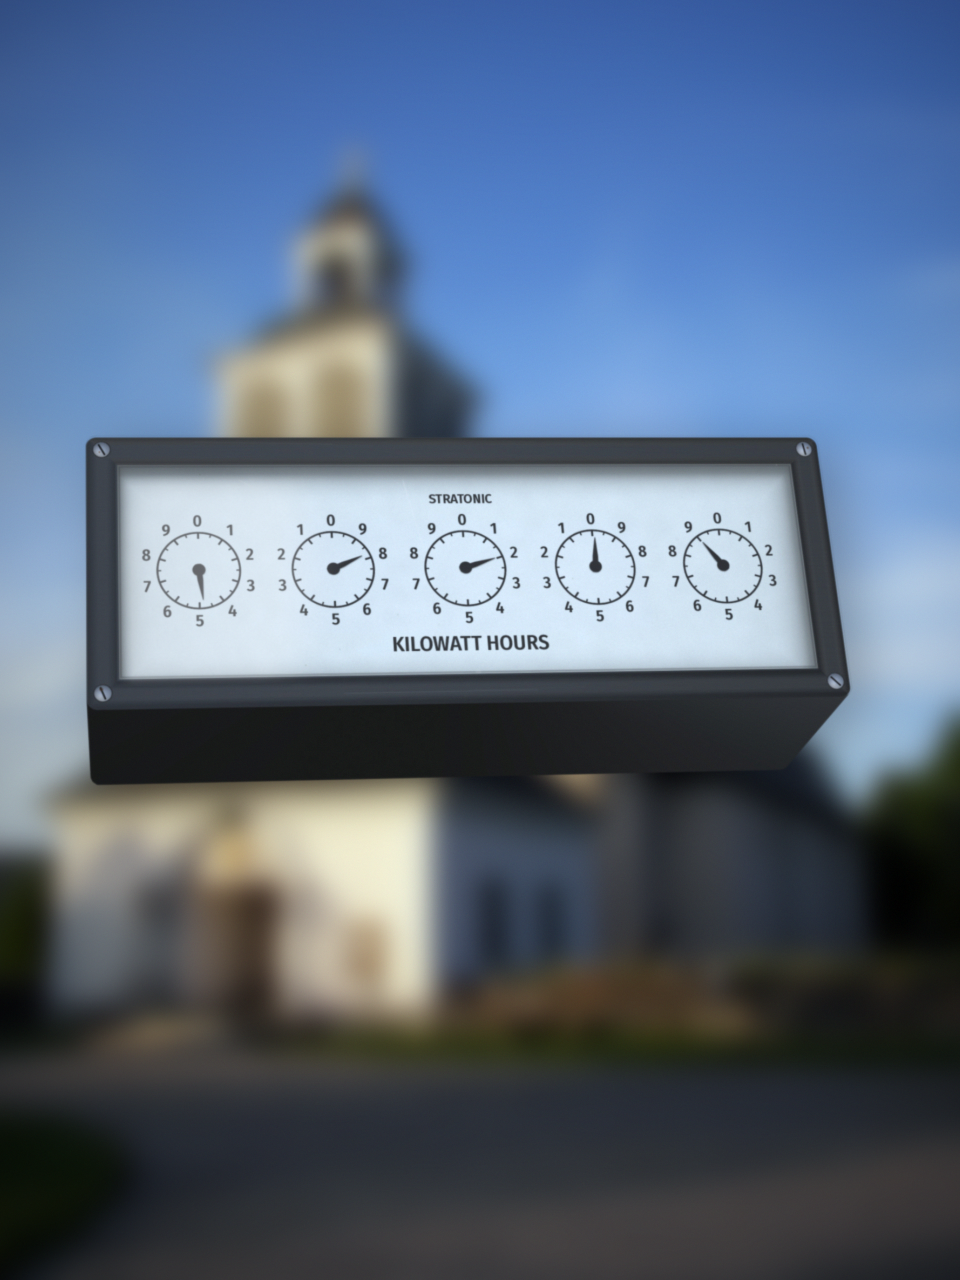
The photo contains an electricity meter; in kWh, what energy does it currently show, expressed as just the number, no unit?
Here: 48199
